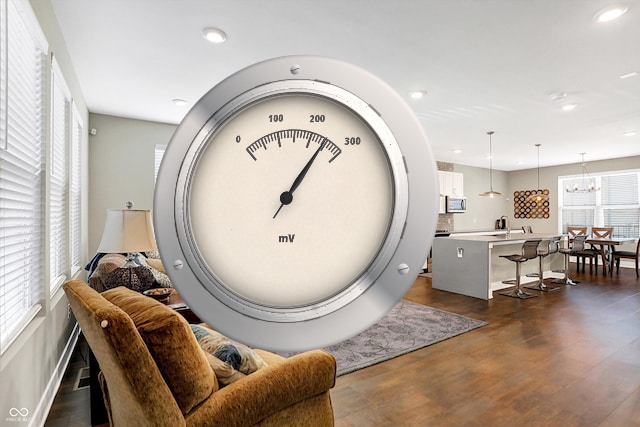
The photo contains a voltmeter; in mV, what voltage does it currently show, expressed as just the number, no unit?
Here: 250
